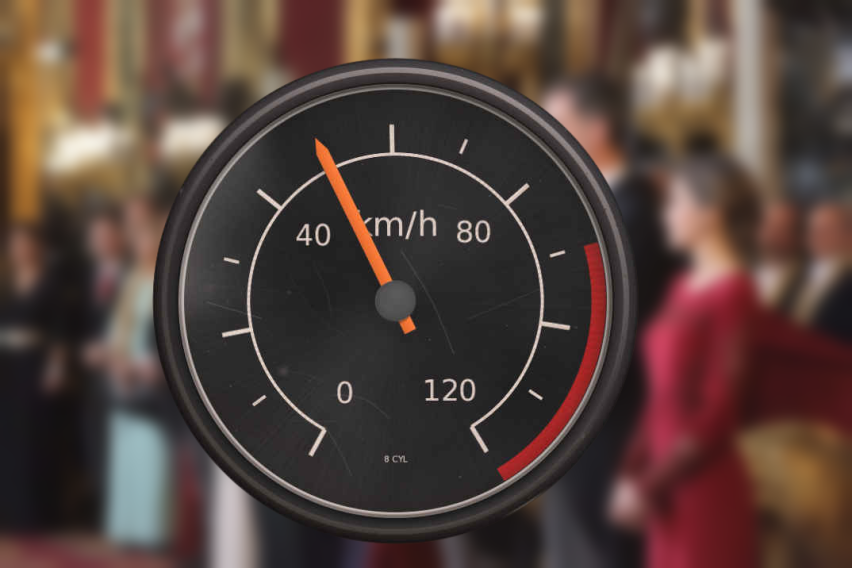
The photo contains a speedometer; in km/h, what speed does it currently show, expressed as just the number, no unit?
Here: 50
